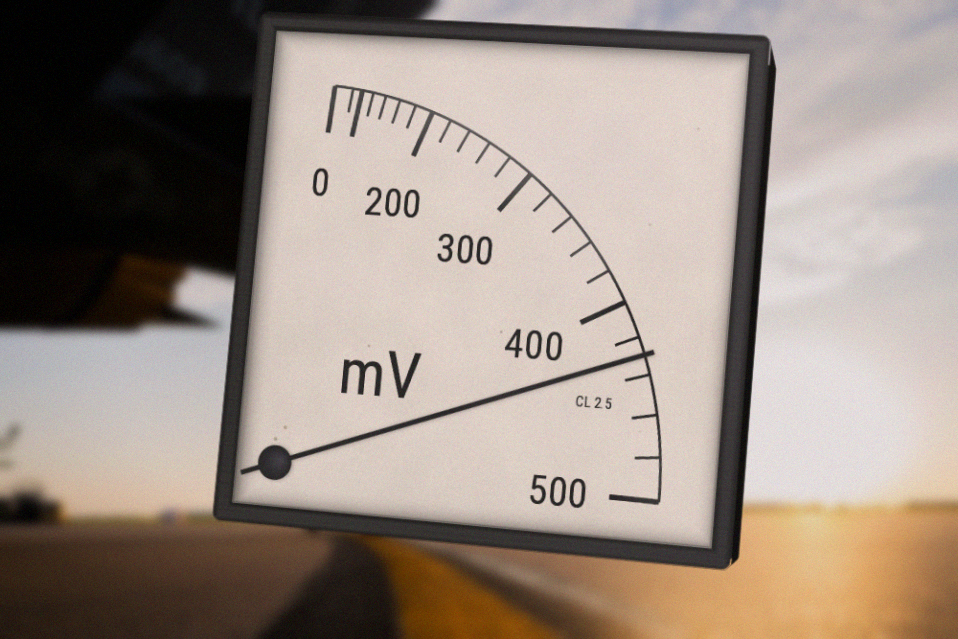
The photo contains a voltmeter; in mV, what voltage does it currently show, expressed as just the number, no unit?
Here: 430
